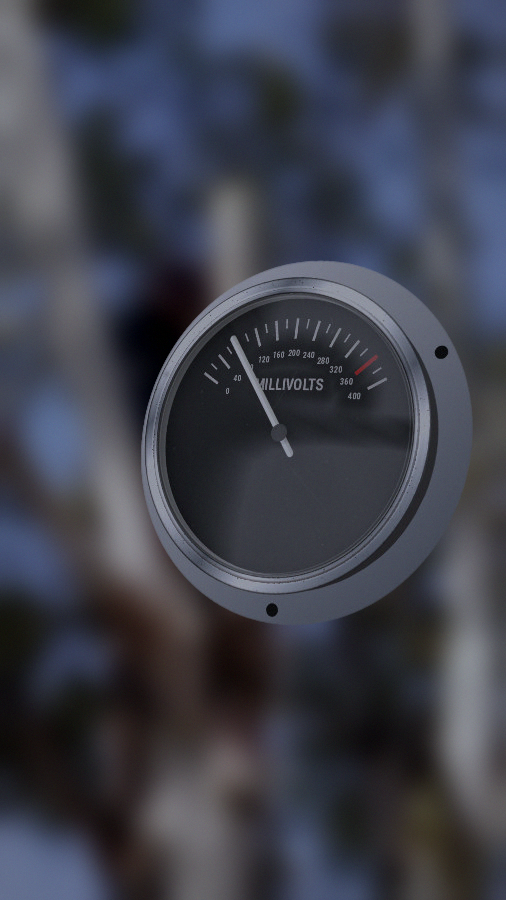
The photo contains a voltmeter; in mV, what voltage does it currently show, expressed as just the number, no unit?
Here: 80
